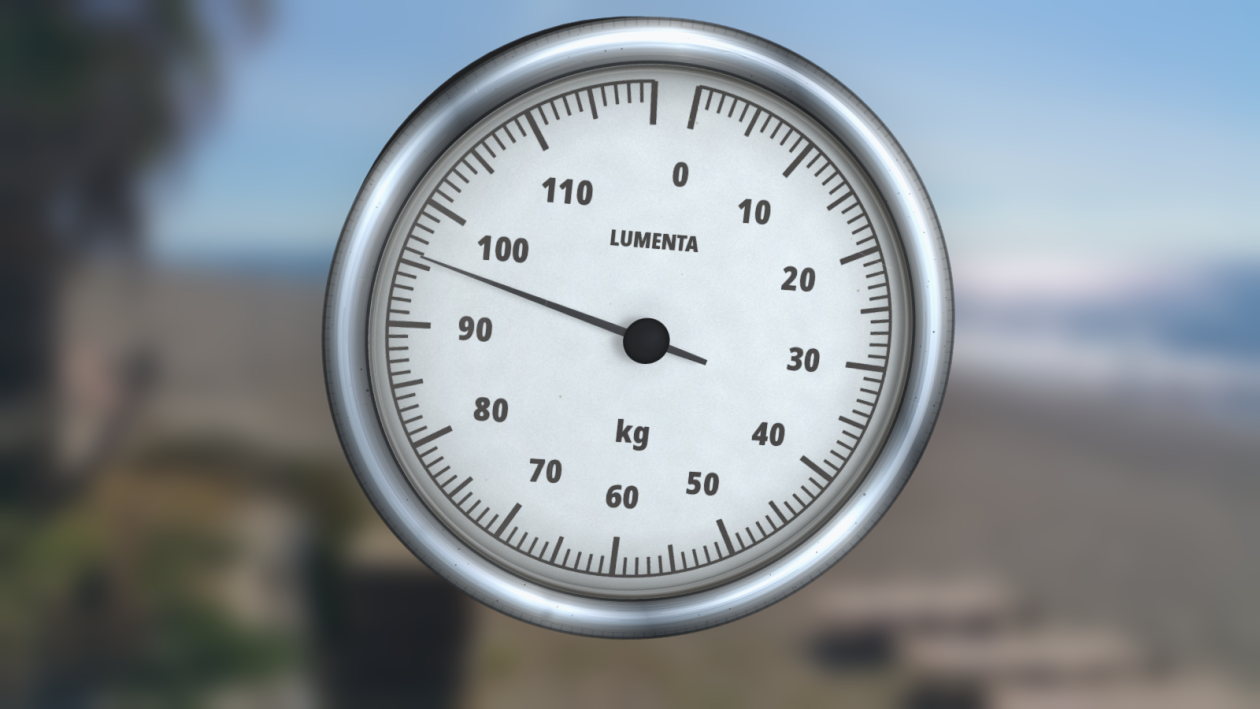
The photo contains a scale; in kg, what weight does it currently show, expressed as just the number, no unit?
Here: 96
